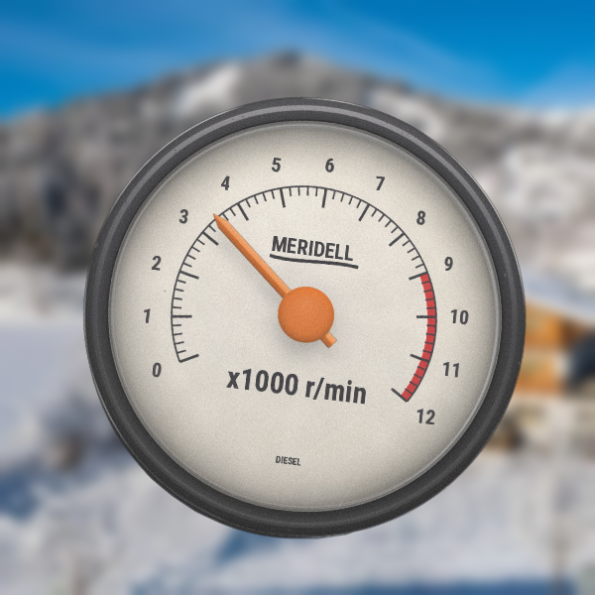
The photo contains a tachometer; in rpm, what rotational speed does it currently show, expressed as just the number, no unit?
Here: 3400
